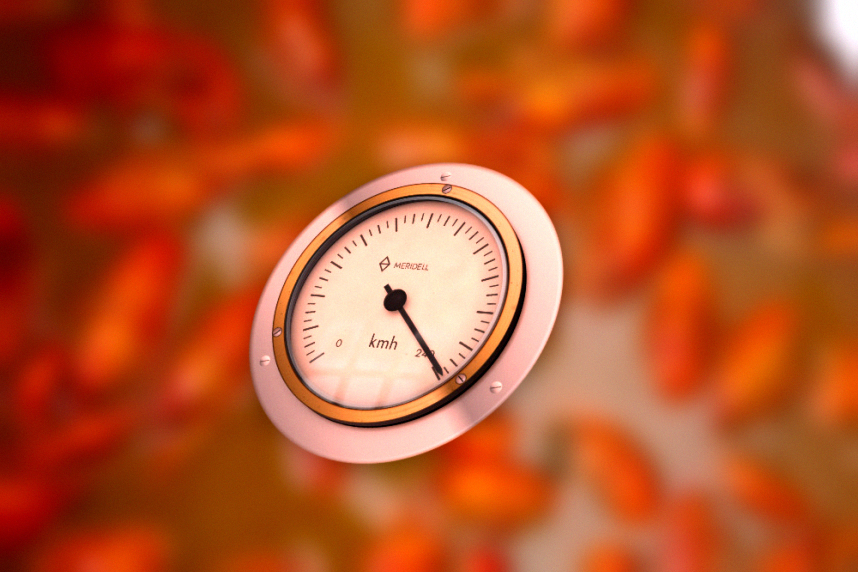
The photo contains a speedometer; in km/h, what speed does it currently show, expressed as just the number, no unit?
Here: 237.5
